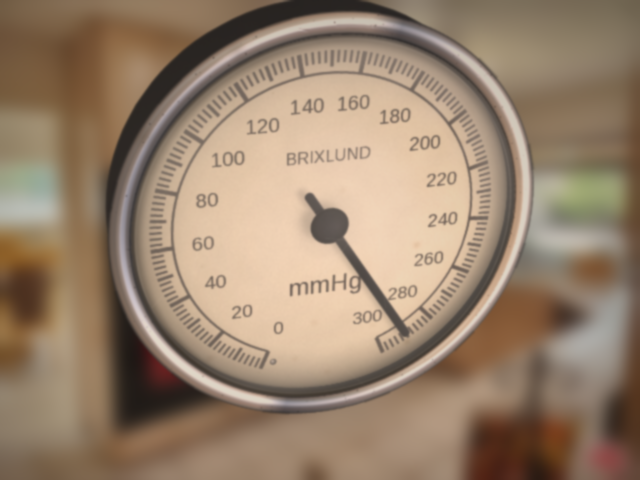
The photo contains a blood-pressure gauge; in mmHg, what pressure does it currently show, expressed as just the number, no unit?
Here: 290
